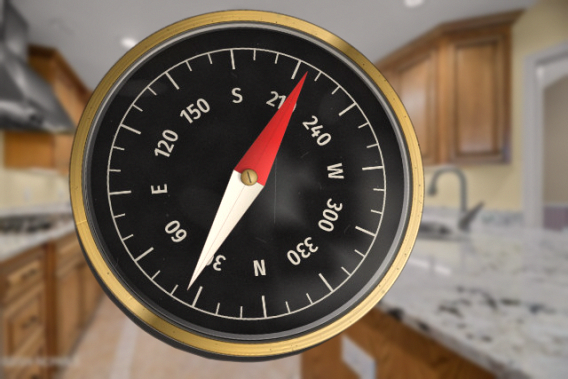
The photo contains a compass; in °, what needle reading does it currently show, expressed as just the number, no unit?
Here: 215
